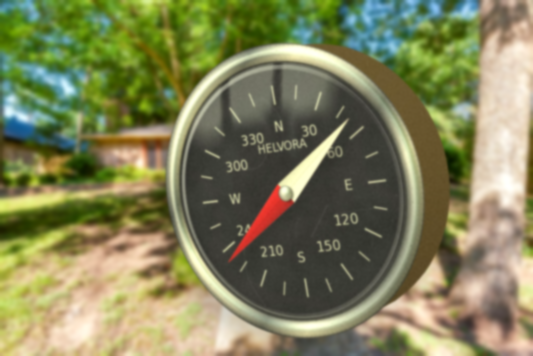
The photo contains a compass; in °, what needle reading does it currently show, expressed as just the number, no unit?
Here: 232.5
